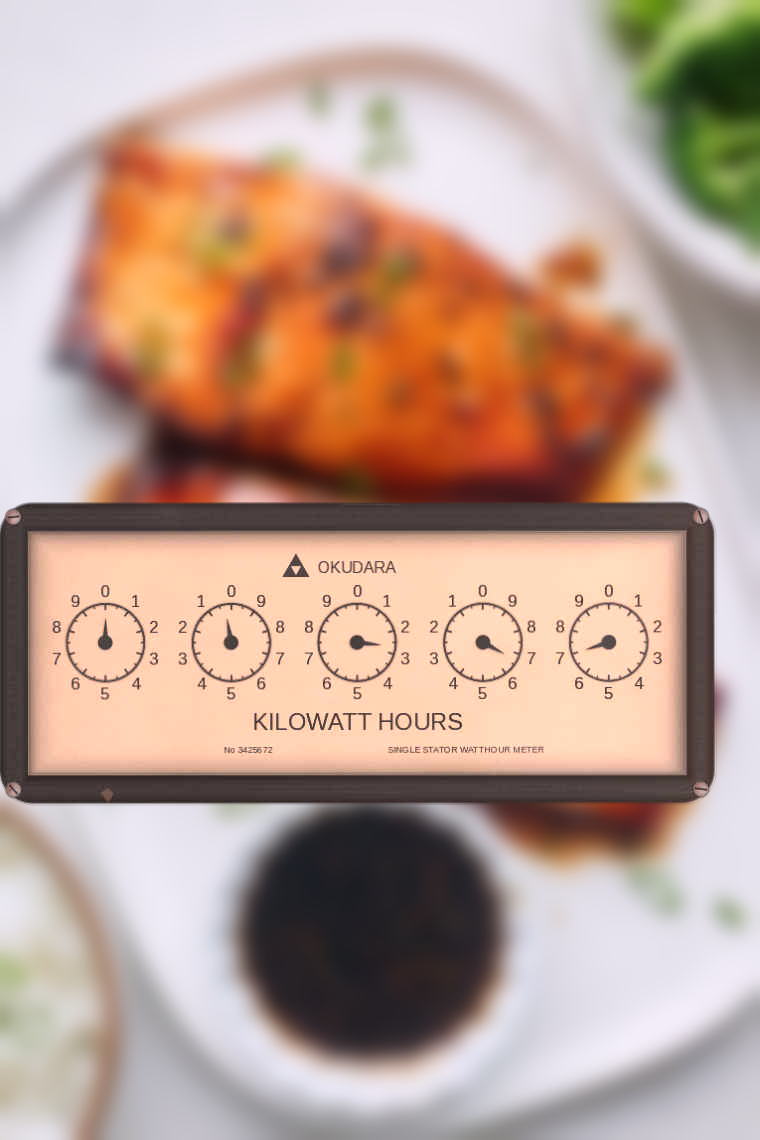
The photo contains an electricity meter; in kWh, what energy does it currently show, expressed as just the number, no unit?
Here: 267
